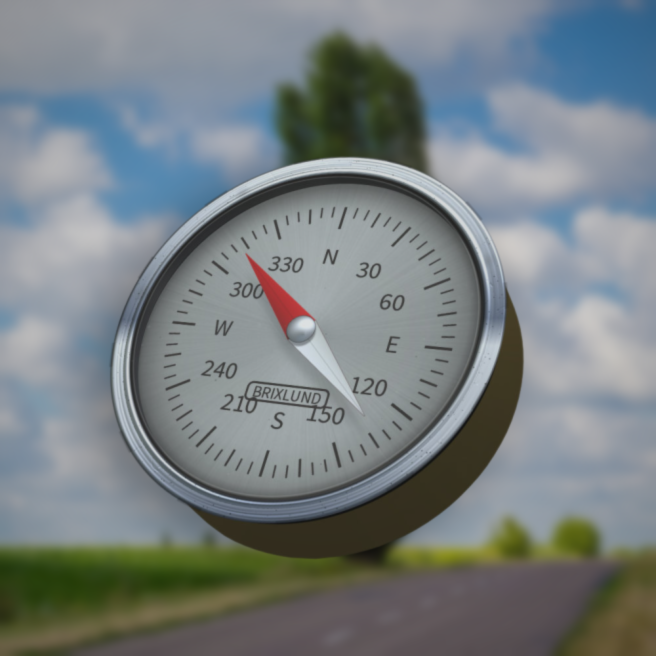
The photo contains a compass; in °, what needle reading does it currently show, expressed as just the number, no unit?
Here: 312.5
